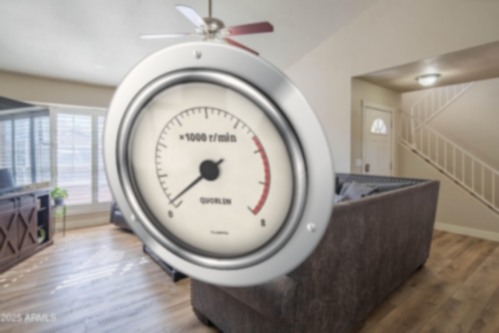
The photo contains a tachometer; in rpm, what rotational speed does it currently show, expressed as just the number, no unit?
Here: 200
